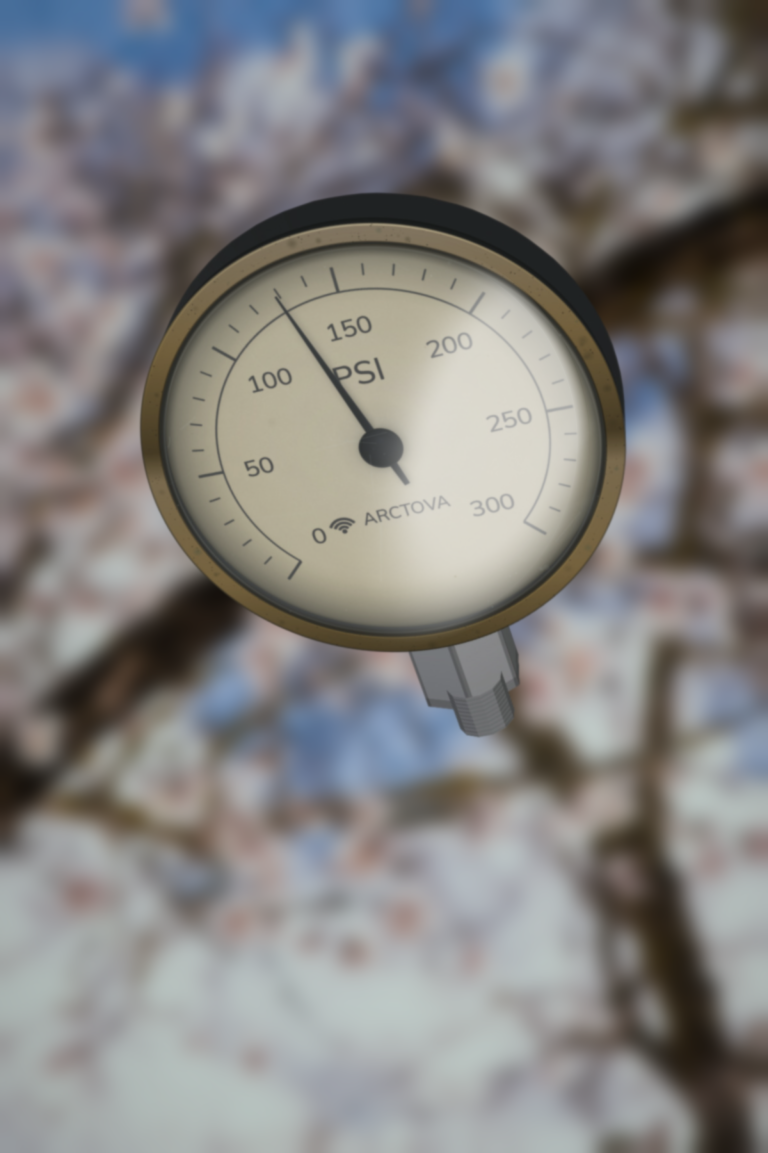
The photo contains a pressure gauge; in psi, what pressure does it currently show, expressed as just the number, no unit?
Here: 130
